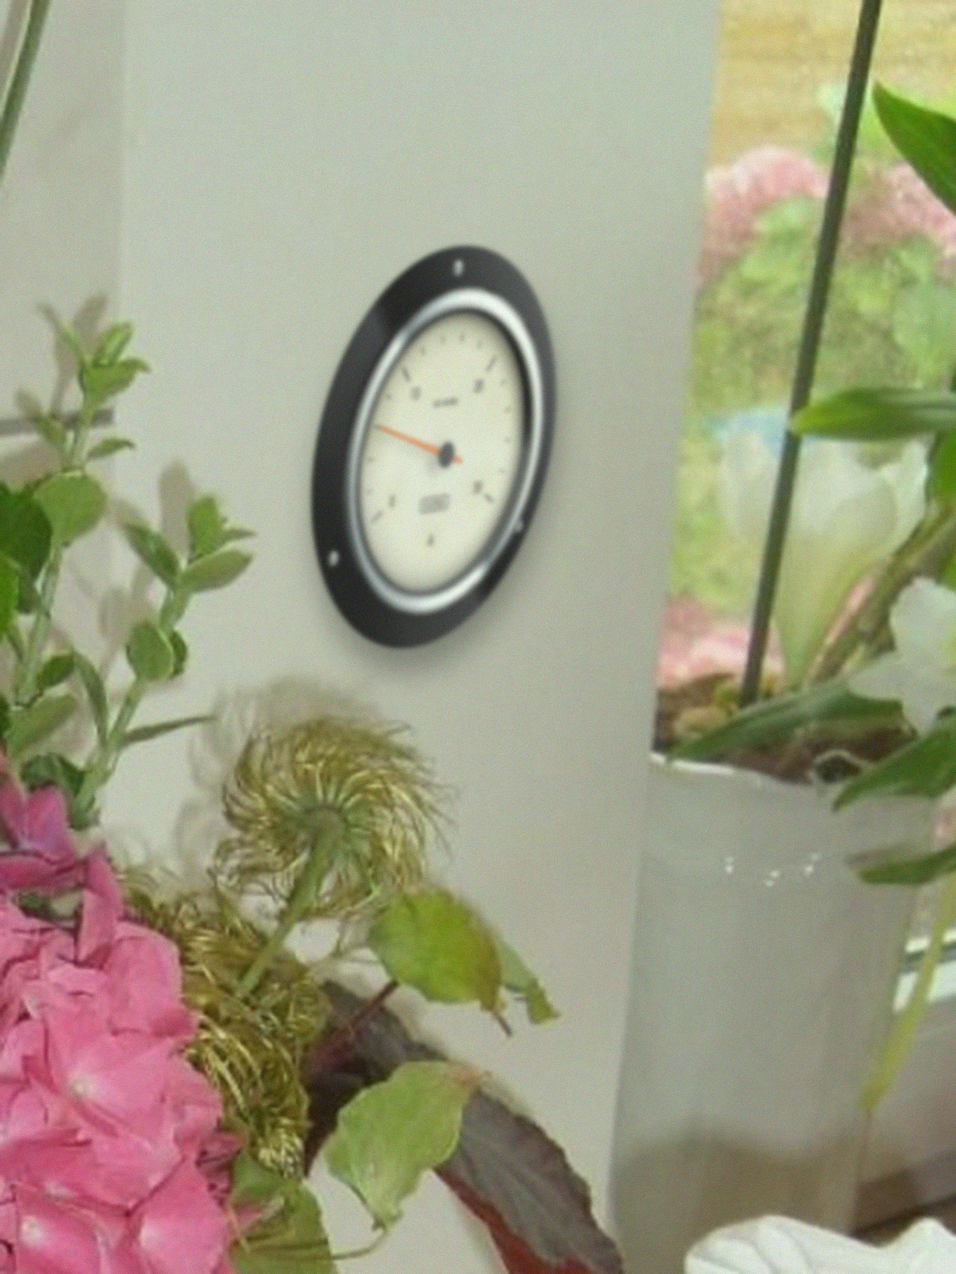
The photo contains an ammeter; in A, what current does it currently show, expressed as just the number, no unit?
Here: 6
